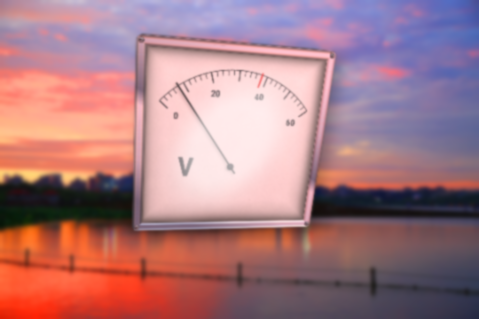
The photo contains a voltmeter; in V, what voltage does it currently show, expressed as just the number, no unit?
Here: 8
